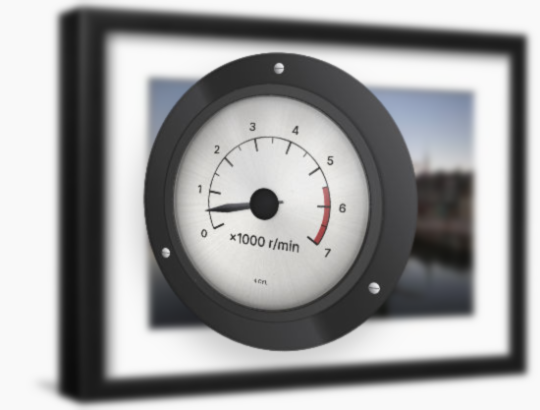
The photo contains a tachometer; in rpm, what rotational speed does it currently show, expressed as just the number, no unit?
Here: 500
